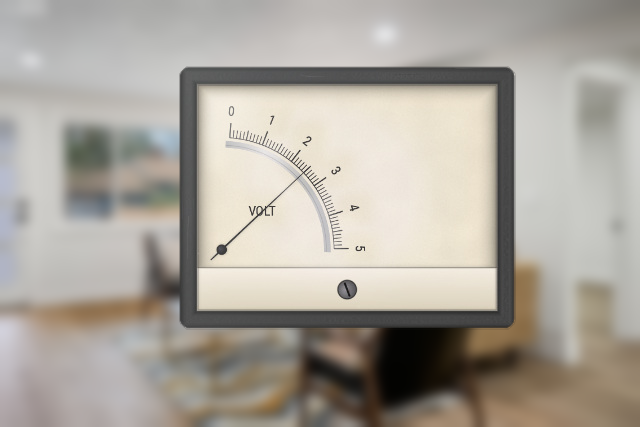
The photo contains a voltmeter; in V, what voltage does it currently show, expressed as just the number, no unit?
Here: 2.5
